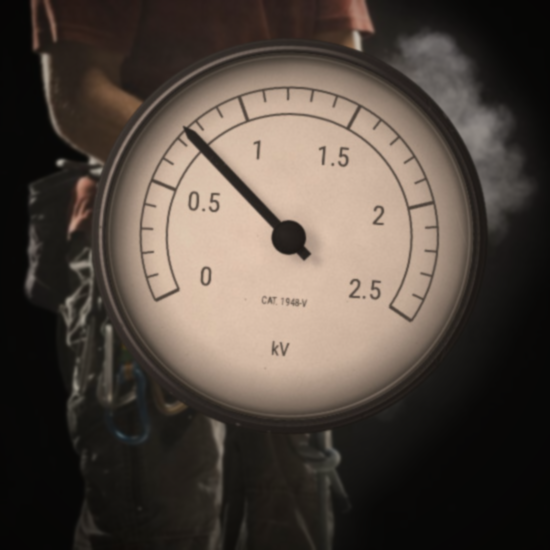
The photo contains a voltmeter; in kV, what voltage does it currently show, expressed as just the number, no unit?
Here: 0.75
